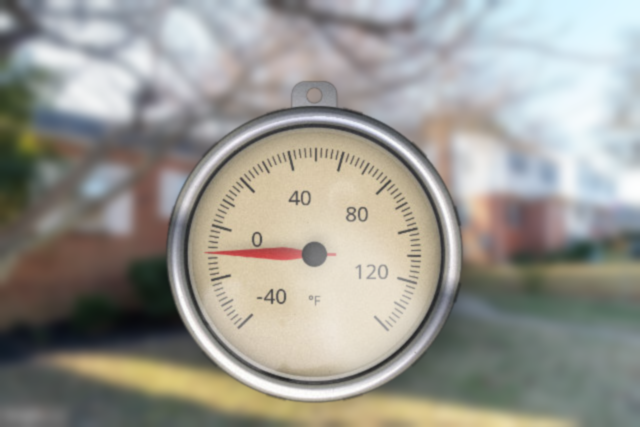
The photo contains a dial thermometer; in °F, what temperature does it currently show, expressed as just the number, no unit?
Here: -10
